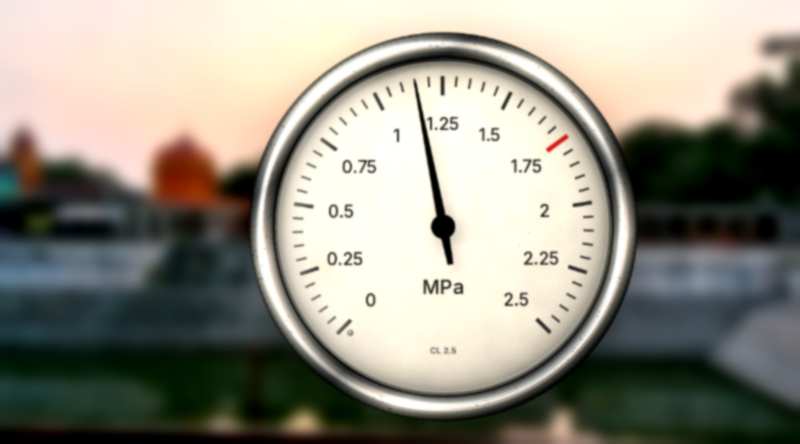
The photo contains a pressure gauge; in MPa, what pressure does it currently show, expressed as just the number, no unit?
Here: 1.15
